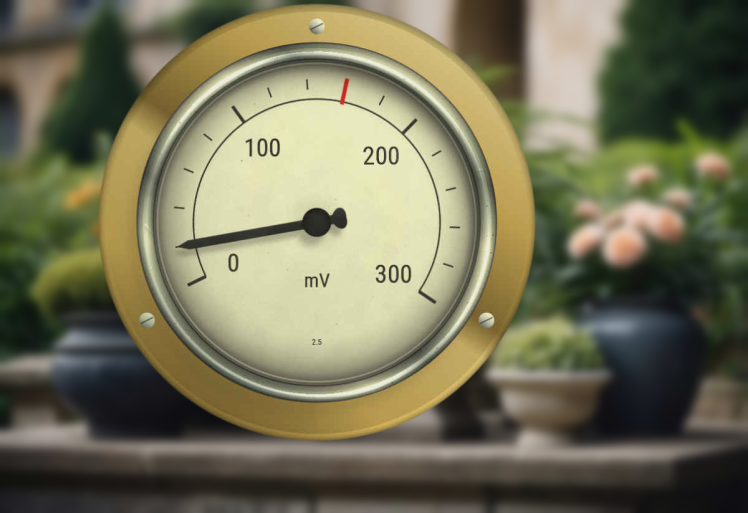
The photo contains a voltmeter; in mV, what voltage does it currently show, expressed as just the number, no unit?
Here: 20
